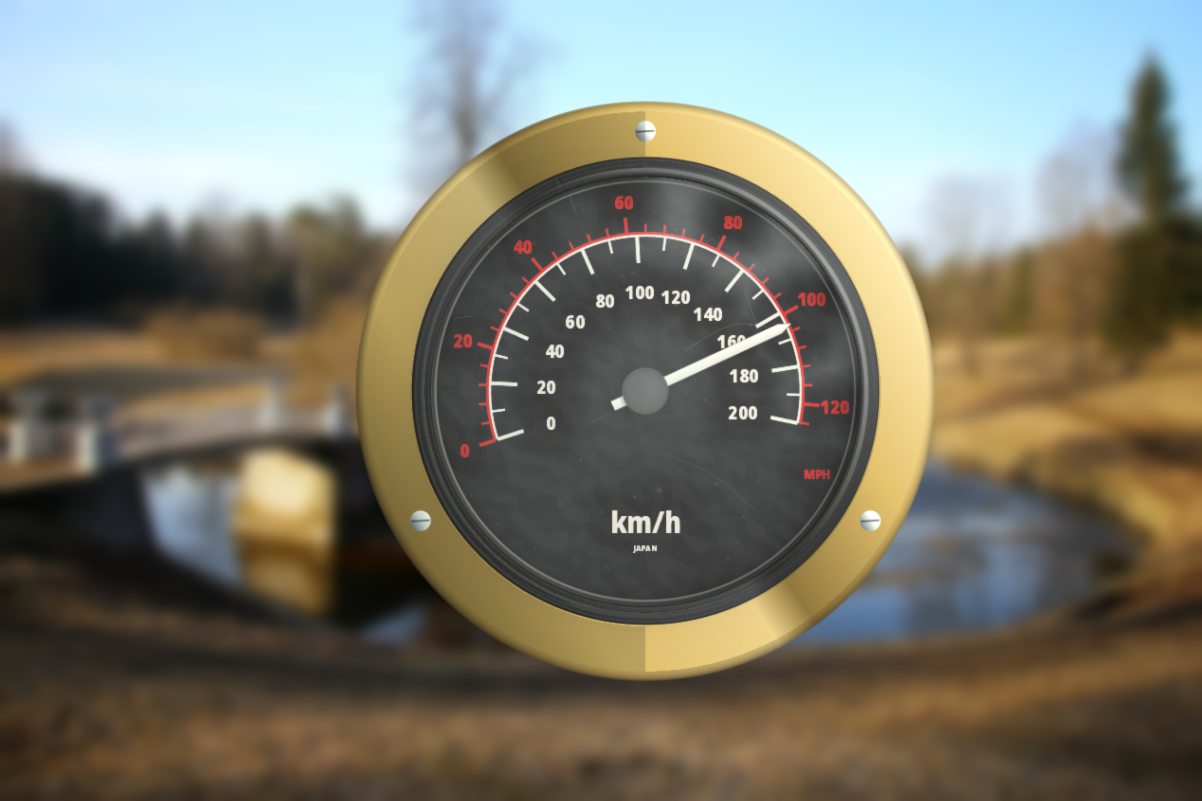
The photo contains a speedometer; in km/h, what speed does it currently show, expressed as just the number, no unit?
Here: 165
